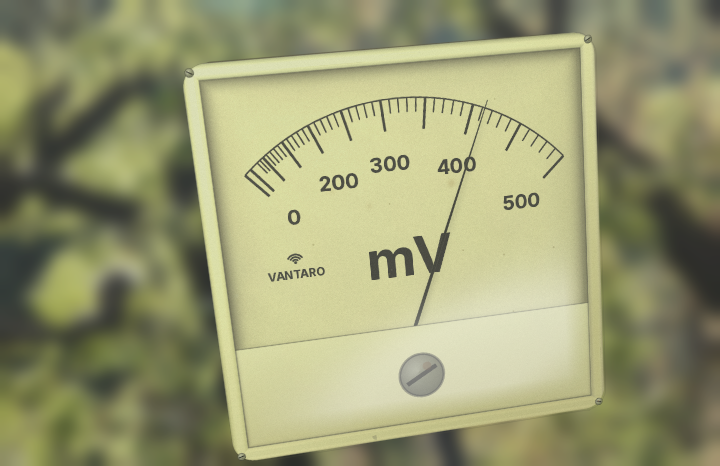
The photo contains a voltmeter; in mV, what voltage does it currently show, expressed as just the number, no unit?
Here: 410
